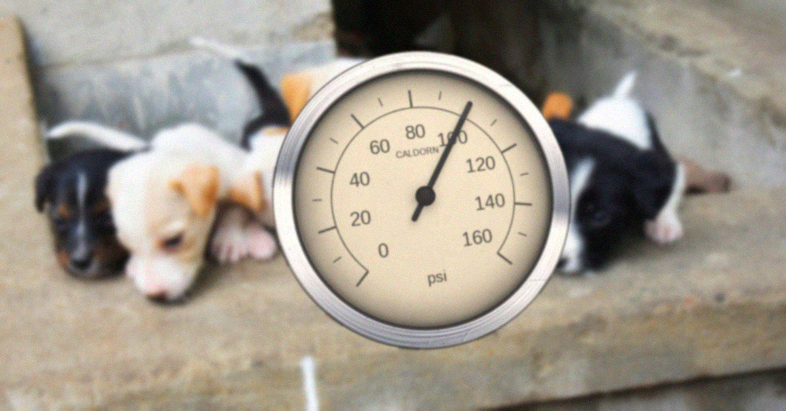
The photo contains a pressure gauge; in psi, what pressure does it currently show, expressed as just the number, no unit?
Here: 100
